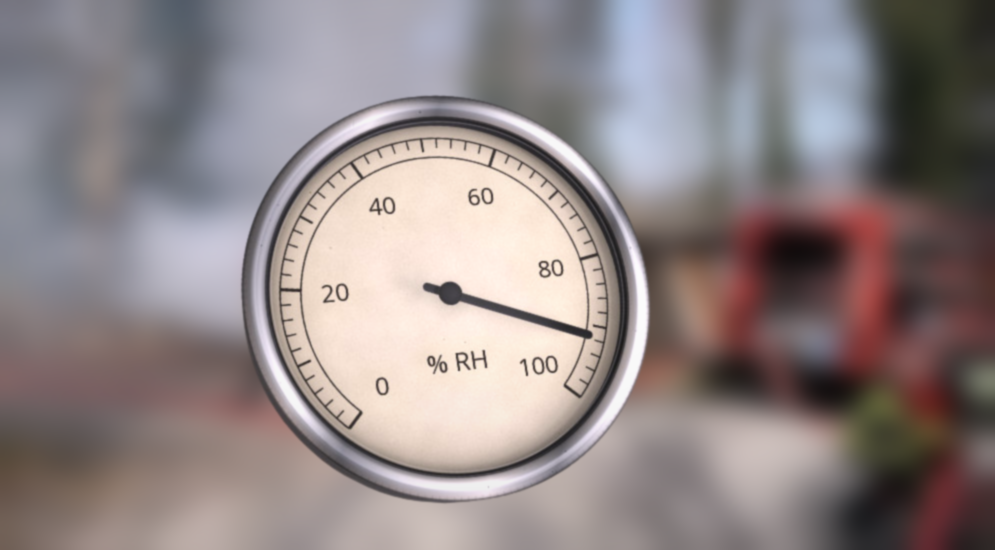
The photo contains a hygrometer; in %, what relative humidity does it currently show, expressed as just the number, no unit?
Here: 92
